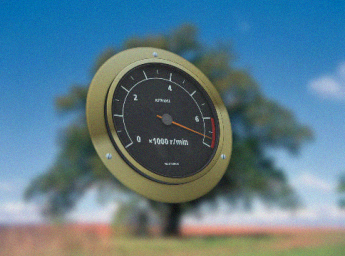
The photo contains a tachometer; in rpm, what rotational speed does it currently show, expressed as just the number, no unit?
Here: 6750
